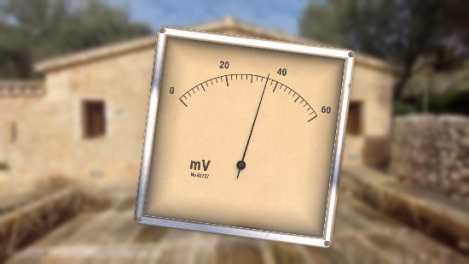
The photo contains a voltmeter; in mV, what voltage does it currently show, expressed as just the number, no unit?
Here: 36
